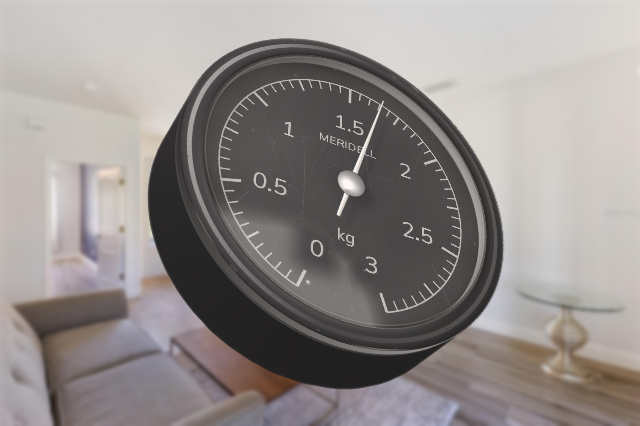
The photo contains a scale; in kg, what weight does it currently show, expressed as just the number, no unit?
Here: 1.65
